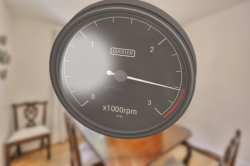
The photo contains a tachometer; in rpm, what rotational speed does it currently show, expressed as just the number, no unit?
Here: 2600
